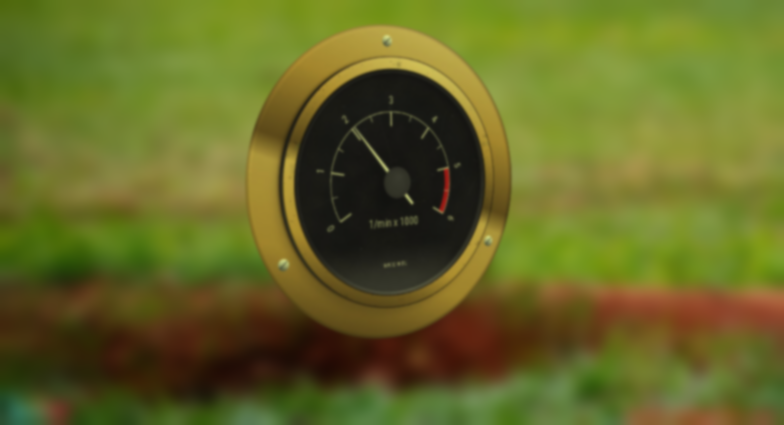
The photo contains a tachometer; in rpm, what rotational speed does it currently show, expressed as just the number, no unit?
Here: 2000
